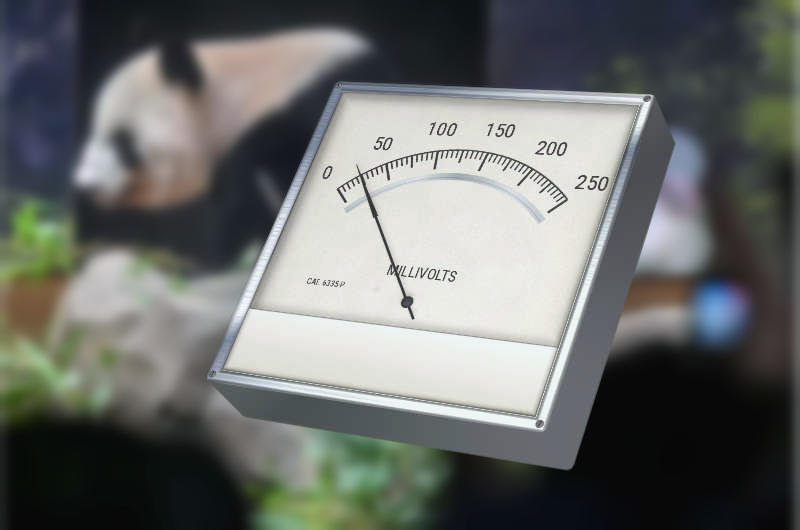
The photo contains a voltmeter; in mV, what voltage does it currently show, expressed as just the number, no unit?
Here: 25
